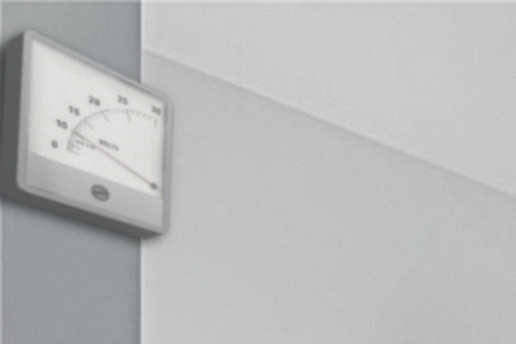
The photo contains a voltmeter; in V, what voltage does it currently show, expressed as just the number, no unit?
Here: 10
